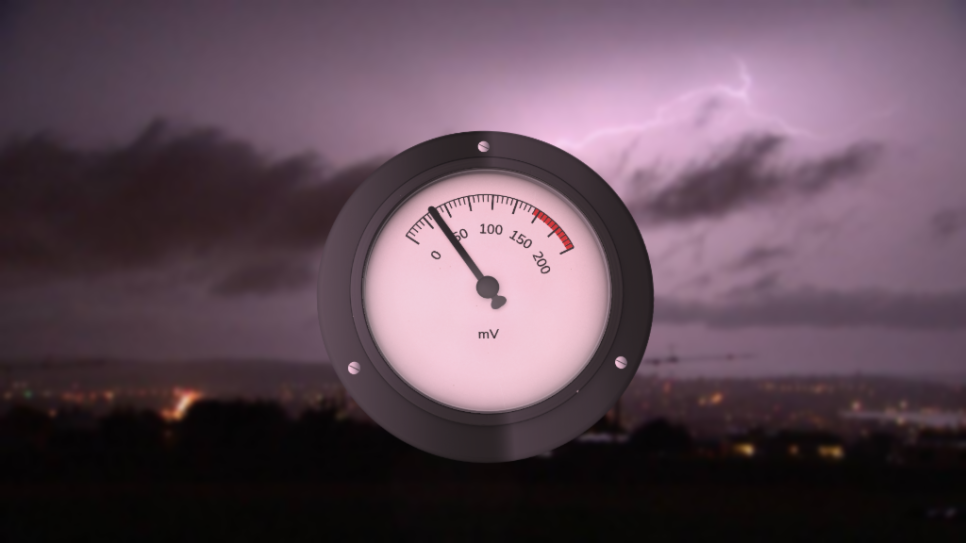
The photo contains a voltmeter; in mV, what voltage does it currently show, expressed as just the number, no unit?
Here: 35
